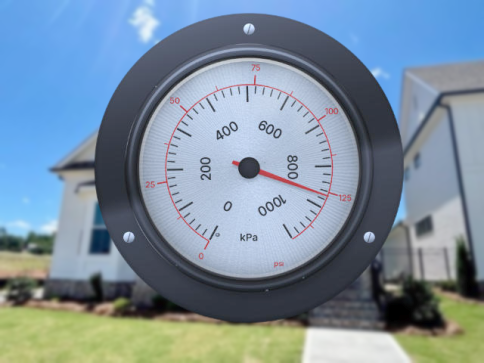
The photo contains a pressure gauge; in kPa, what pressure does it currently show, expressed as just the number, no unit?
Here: 870
